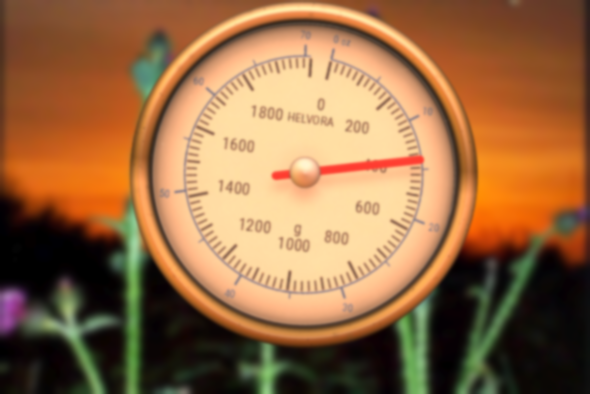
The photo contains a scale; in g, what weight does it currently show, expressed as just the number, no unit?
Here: 400
